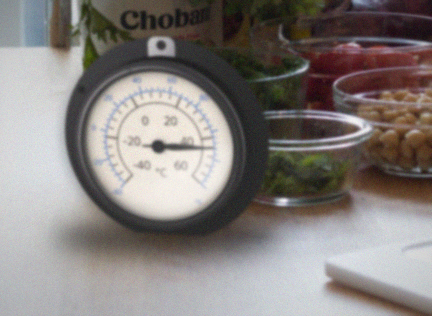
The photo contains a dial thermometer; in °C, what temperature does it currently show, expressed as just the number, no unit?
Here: 44
